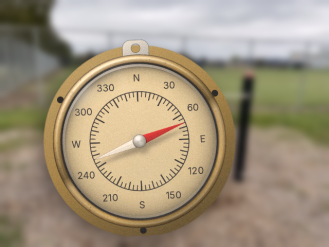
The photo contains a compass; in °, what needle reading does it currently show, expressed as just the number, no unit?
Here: 70
